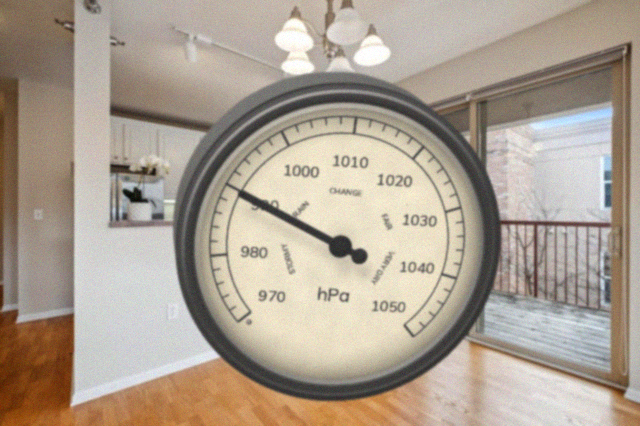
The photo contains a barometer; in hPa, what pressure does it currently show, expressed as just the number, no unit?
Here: 990
